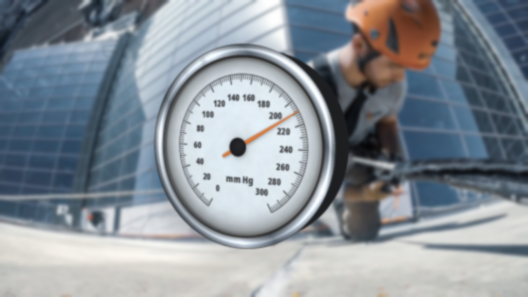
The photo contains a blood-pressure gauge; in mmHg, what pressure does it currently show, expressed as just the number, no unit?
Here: 210
